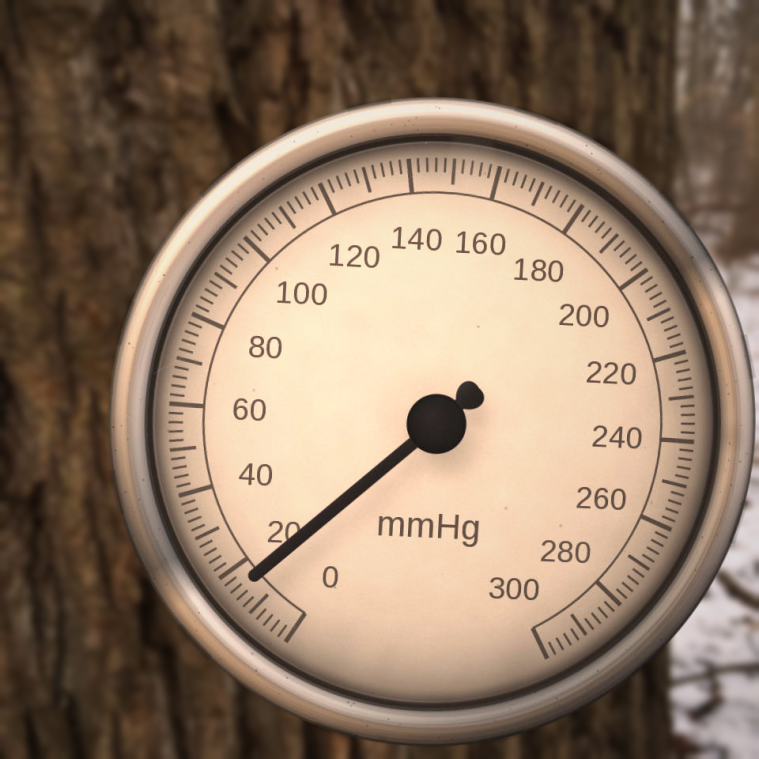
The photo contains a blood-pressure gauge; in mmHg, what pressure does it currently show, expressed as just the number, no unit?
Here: 16
